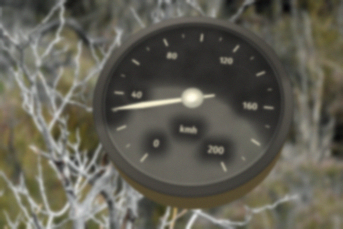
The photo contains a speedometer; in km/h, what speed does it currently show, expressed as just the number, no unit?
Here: 30
